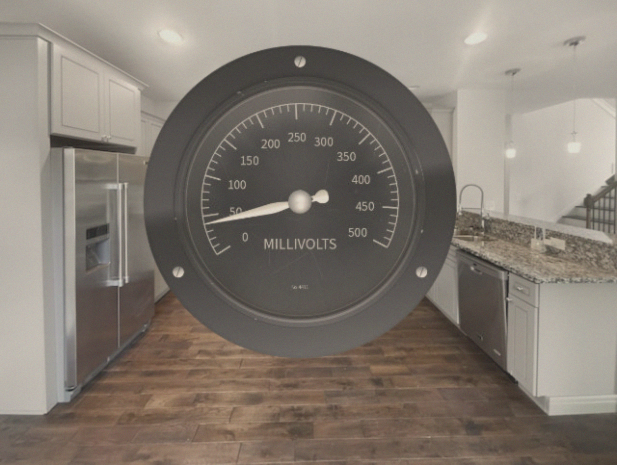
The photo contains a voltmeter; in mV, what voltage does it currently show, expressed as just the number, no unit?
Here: 40
